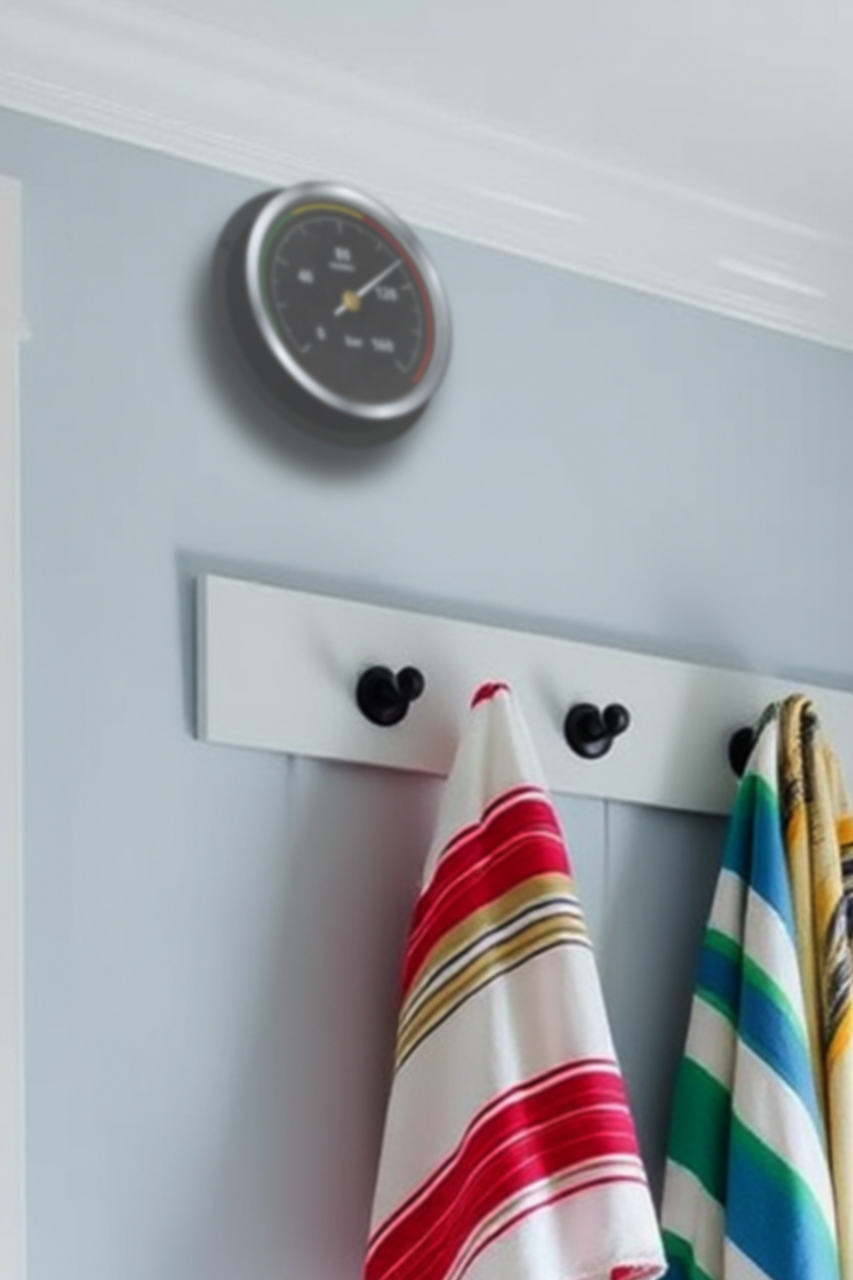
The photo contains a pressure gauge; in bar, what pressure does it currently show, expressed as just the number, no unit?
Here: 110
